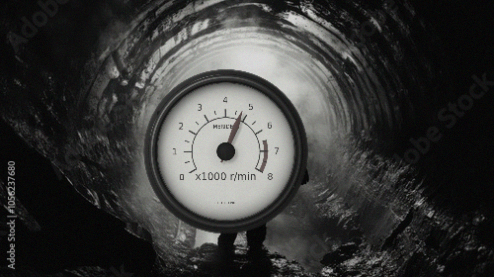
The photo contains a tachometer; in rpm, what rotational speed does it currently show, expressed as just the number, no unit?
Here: 4750
